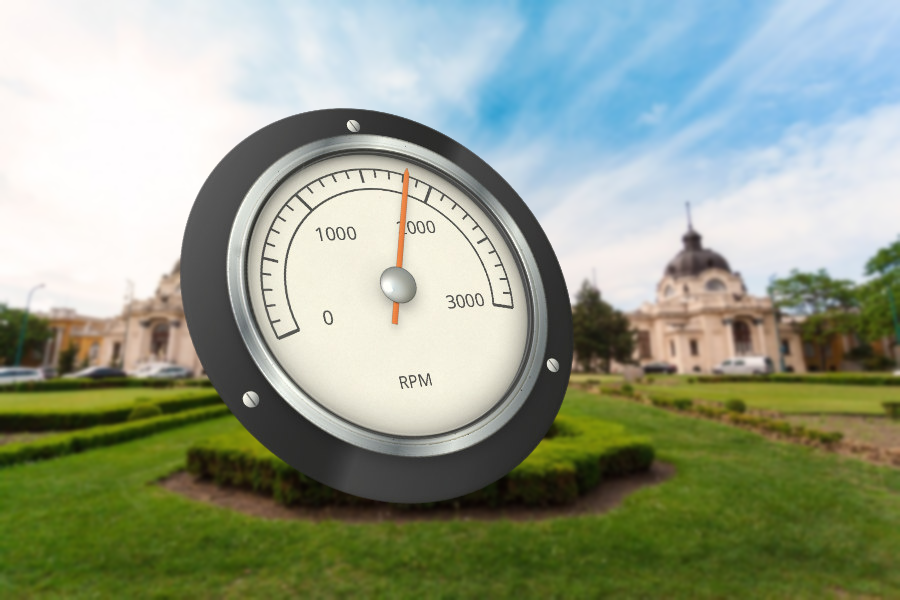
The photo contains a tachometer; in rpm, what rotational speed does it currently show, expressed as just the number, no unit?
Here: 1800
